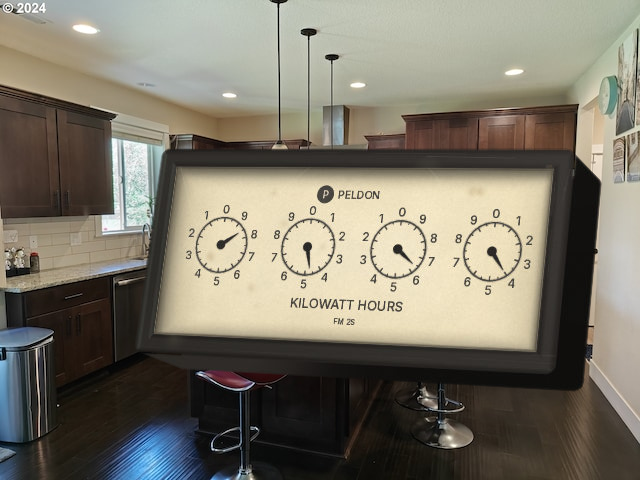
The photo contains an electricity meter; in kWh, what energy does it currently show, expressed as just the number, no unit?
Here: 8464
